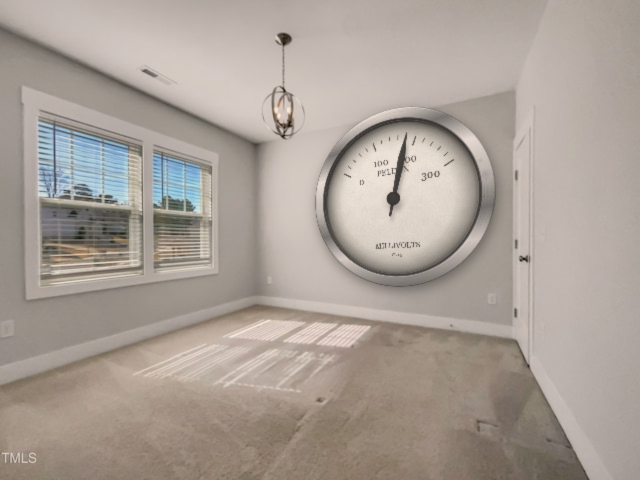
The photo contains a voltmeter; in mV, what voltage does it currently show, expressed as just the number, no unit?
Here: 180
